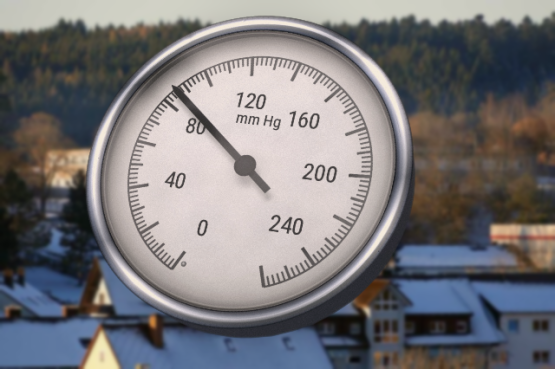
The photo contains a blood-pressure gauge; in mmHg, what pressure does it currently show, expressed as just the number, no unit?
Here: 86
